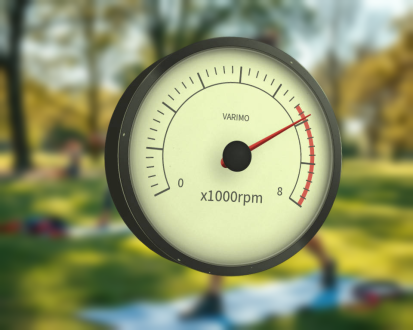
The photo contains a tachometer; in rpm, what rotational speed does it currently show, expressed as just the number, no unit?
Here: 5900
